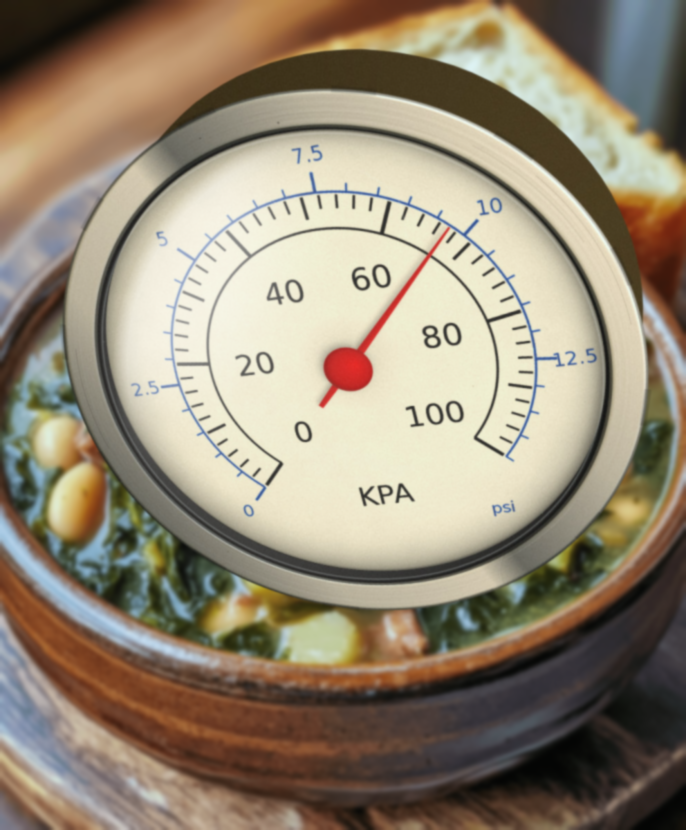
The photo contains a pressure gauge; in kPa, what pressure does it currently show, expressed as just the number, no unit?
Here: 67
